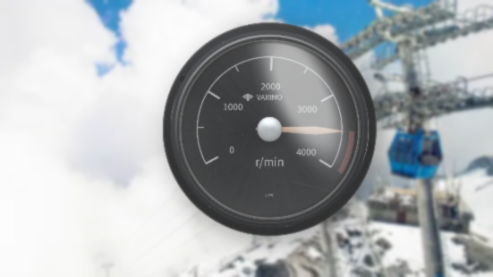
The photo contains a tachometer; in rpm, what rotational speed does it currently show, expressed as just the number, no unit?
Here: 3500
